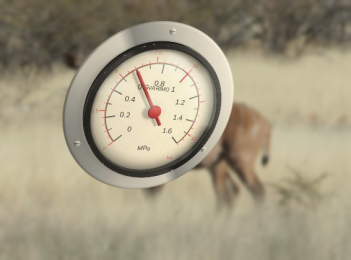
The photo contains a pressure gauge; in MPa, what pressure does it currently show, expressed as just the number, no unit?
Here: 0.6
